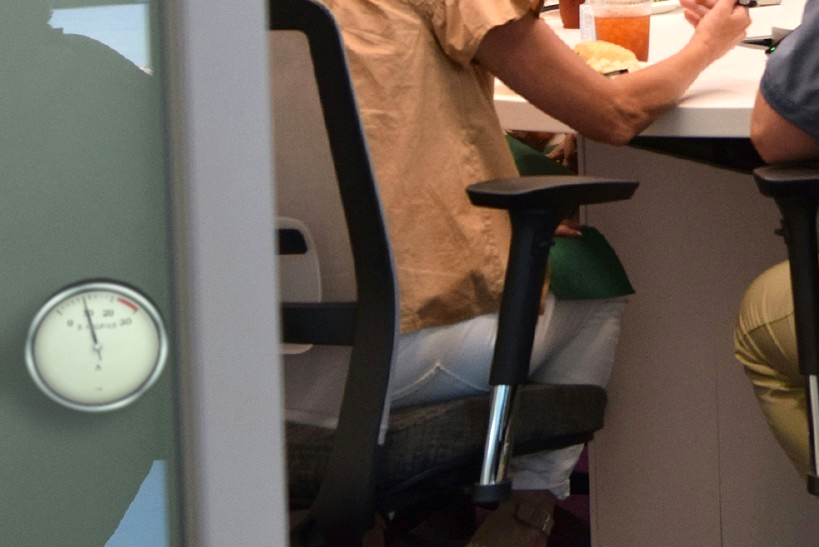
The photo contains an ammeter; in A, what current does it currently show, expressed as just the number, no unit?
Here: 10
